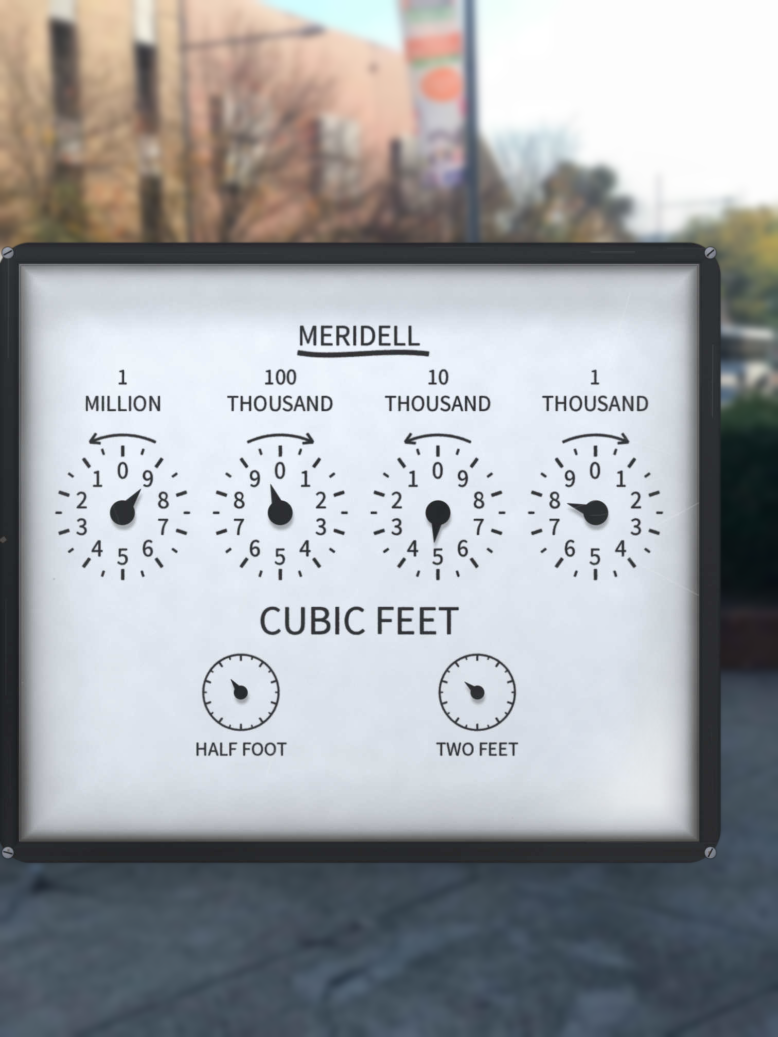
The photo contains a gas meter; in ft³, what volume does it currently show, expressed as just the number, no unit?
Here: 894800
